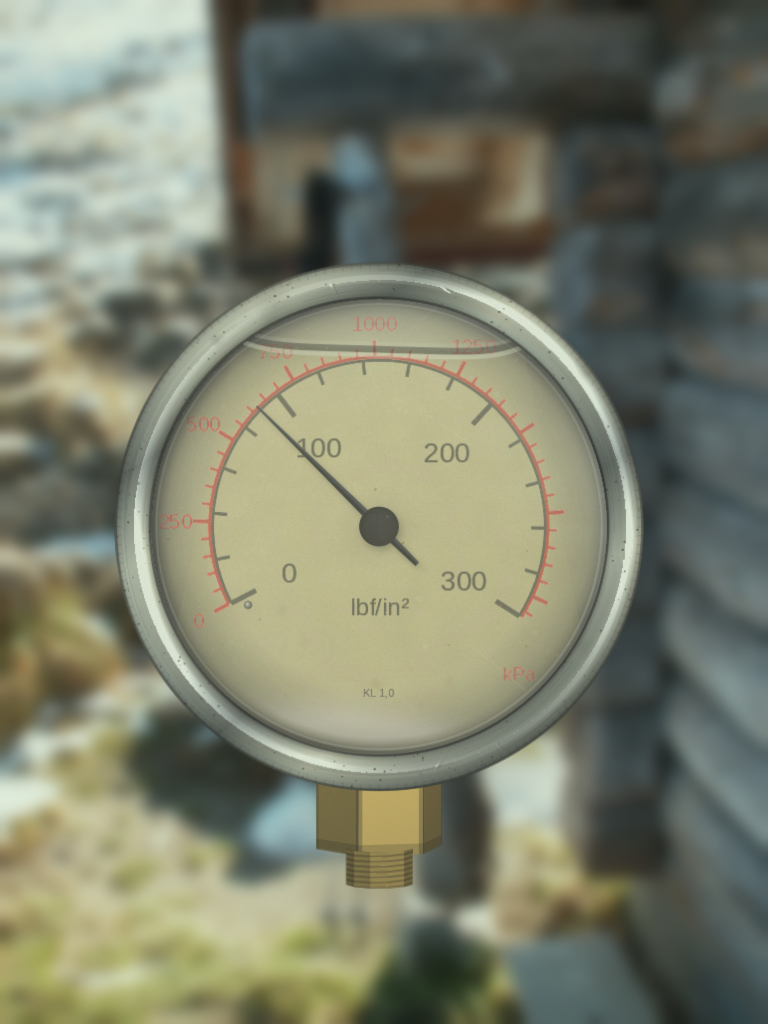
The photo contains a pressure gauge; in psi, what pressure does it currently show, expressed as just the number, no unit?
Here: 90
